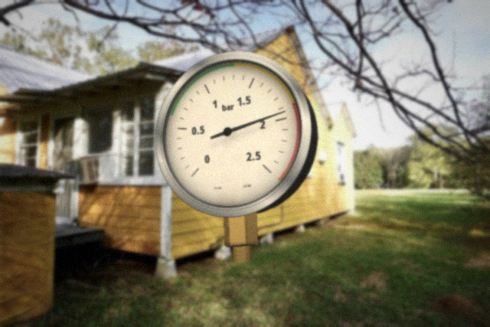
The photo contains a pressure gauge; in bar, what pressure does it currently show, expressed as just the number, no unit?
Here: 1.95
